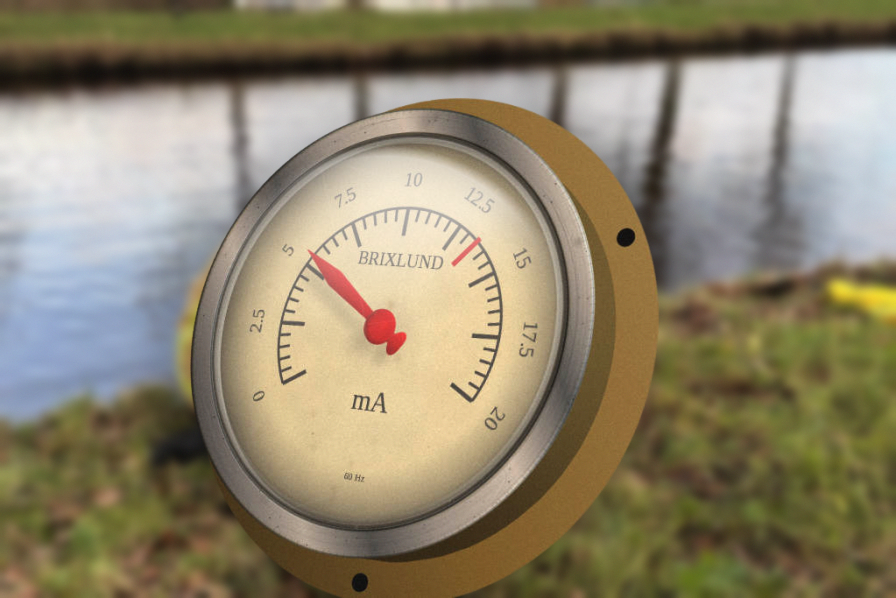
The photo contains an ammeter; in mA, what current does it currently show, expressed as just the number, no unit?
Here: 5.5
